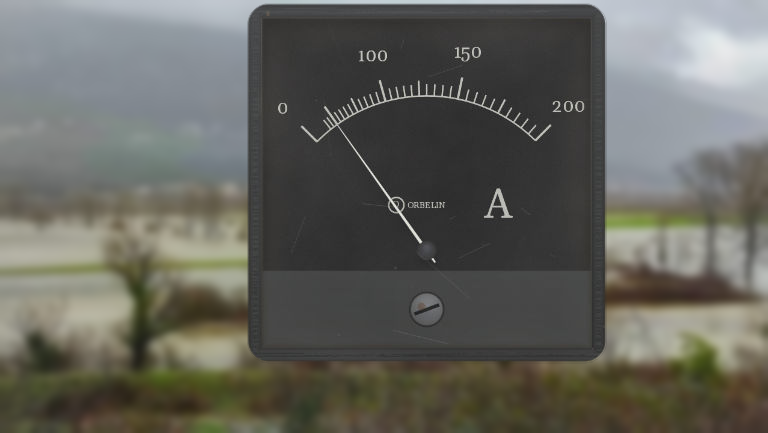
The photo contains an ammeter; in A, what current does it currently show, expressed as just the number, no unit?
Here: 50
